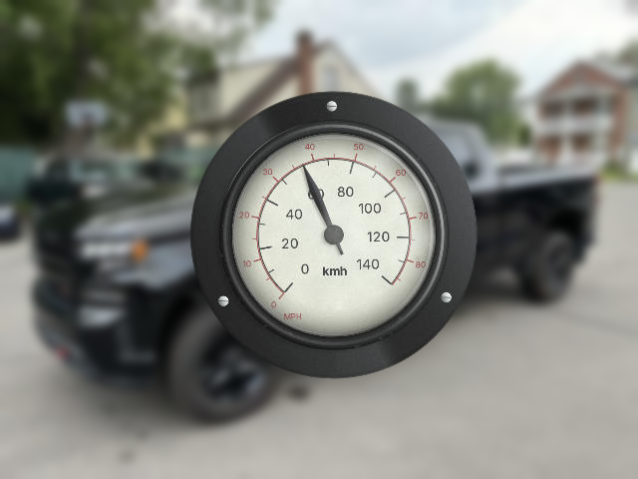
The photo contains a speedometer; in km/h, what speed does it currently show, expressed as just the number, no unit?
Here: 60
